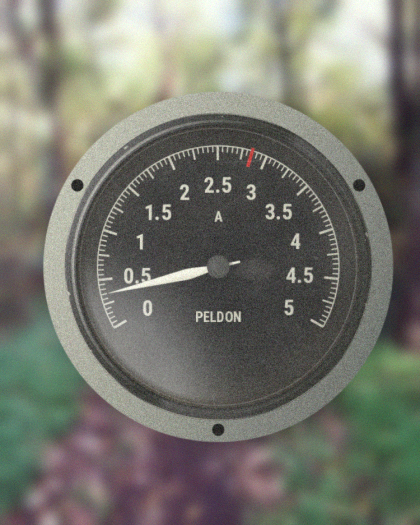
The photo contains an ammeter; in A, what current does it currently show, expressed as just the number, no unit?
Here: 0.35
